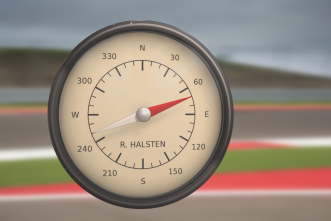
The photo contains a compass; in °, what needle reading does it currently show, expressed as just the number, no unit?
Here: 70
